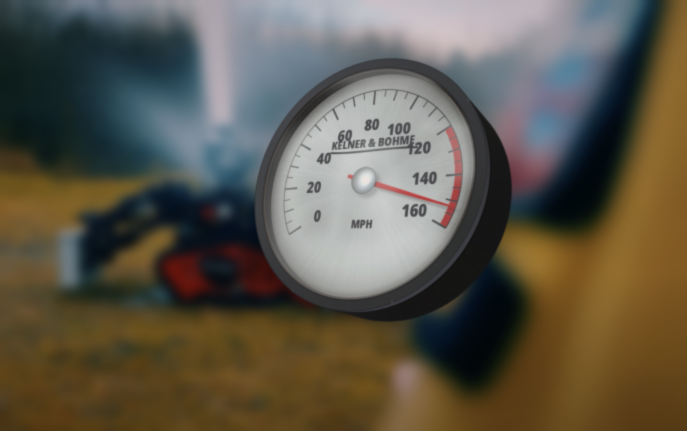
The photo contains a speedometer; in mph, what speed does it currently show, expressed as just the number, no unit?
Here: 152.5
